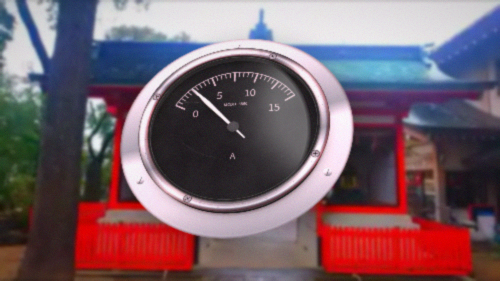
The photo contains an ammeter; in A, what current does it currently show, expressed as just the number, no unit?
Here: 2.5
